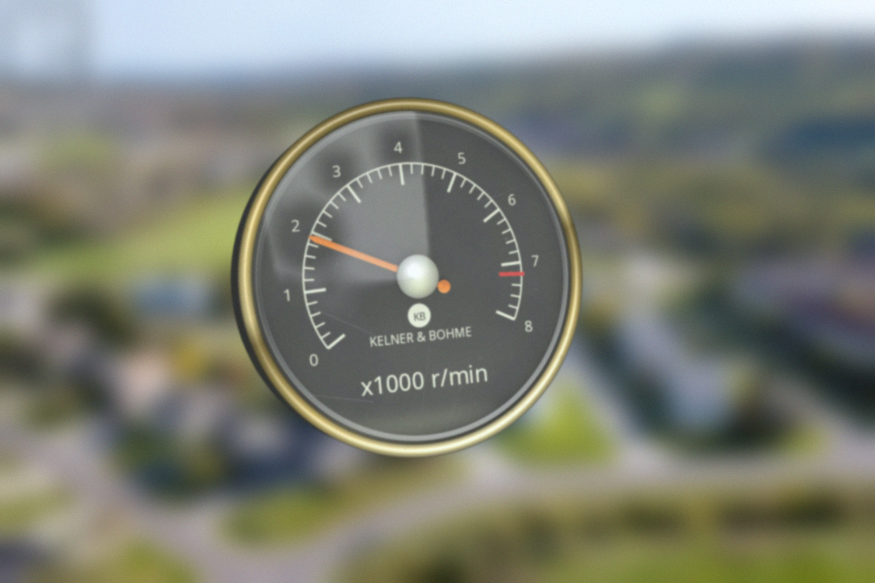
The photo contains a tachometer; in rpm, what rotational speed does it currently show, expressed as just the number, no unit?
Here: 1900
